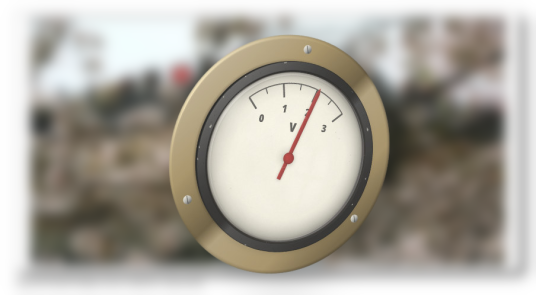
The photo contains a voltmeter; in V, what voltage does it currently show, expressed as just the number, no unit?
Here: 2
